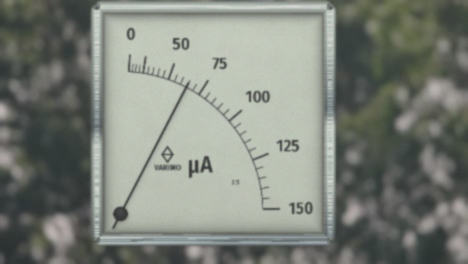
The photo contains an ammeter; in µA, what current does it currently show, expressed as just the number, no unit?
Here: 65
